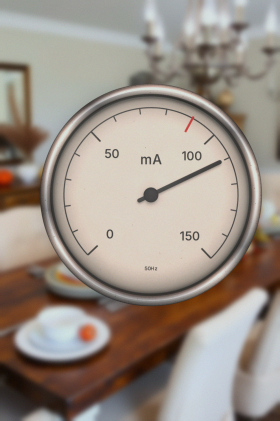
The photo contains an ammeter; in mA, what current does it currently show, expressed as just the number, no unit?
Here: 110
